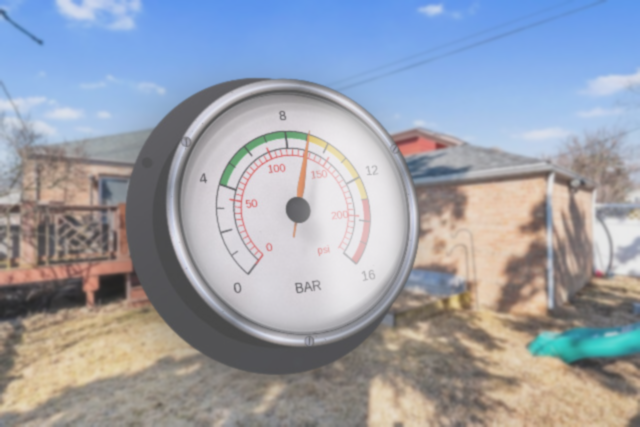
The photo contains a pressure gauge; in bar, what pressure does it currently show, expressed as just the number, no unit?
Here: 9
